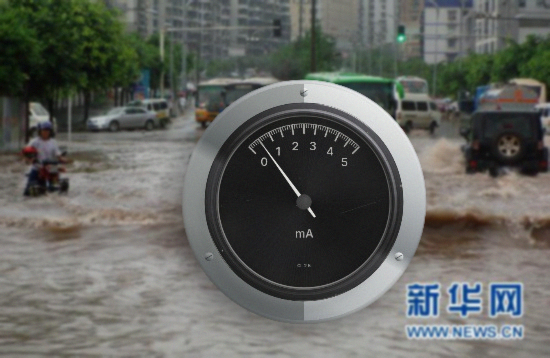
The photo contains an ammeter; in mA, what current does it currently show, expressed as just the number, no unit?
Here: 0.5
